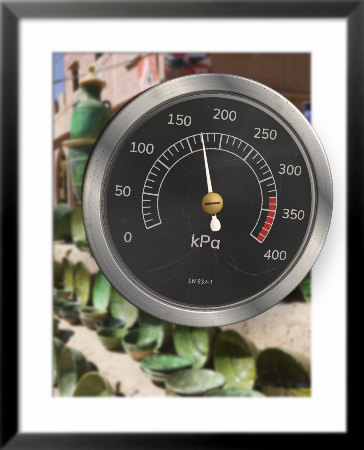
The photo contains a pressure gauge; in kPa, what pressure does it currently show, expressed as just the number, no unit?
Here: 170
